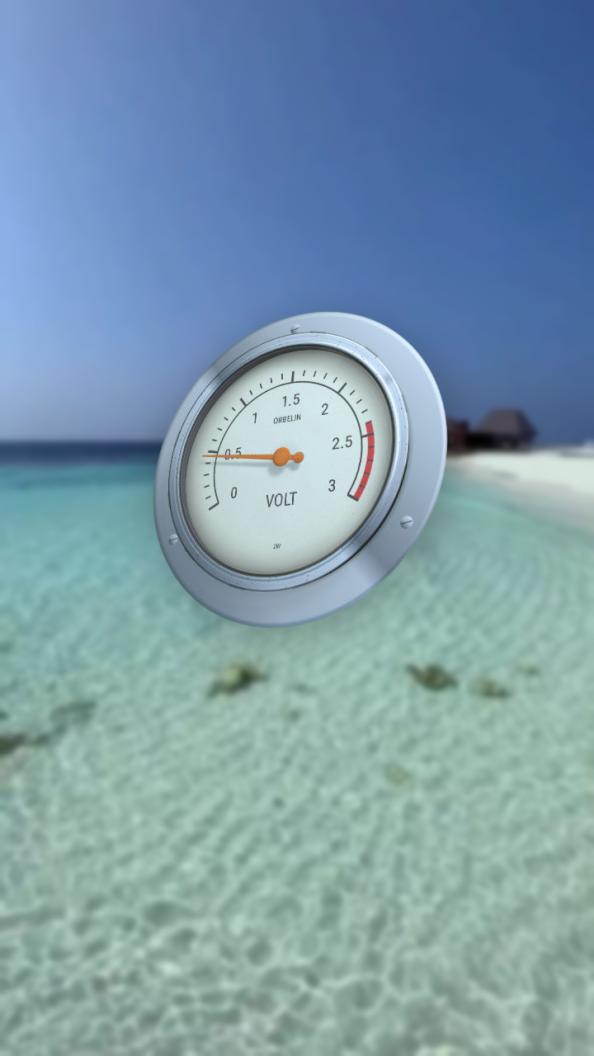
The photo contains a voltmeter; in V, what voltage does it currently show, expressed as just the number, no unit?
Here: 0.45
